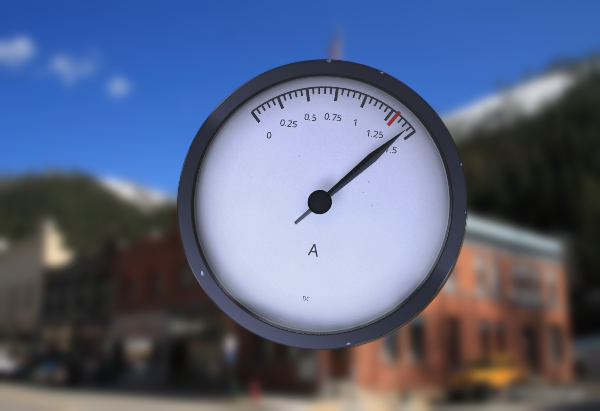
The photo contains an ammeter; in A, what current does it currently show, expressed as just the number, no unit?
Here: 1.45
